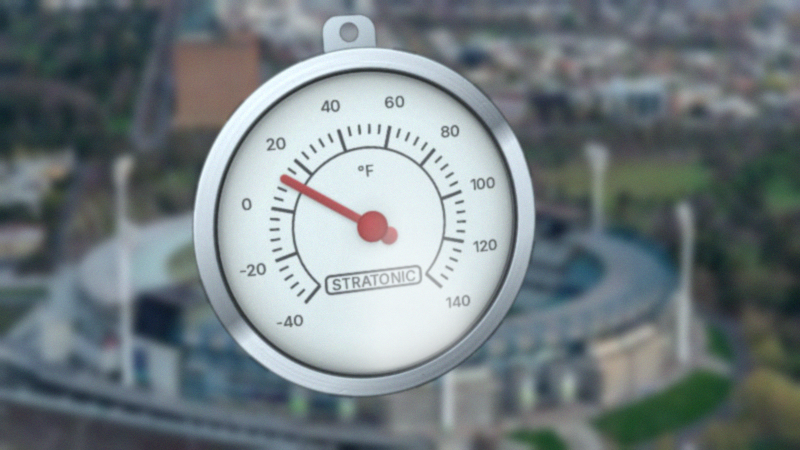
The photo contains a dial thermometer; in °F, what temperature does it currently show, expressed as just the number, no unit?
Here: 12
